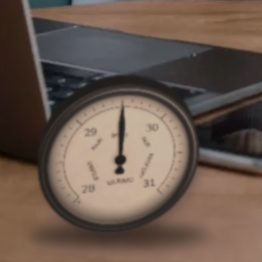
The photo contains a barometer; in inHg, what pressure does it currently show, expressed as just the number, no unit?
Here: 29.5
